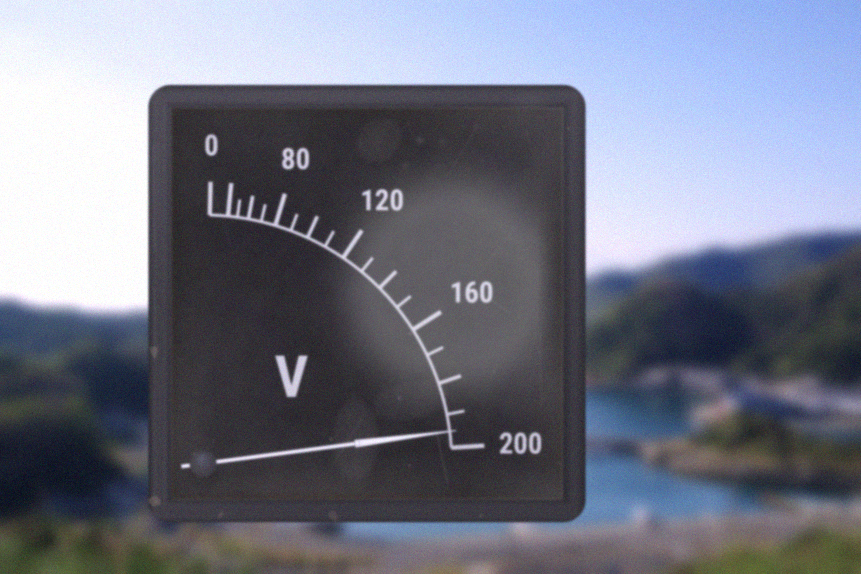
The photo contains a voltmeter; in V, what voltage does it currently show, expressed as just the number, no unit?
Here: 195
